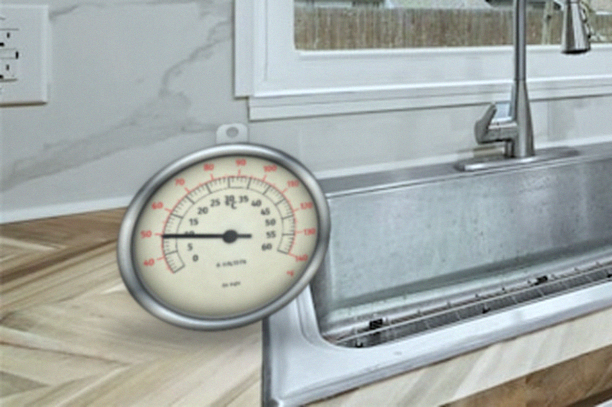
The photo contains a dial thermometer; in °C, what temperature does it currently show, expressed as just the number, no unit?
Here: 10
